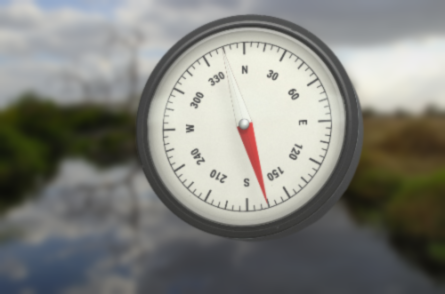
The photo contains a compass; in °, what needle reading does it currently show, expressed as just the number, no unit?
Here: 165
